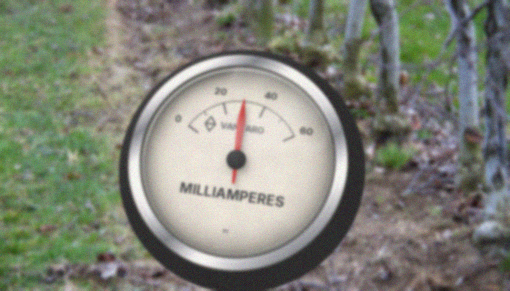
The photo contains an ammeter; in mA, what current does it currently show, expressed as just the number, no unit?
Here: 30
